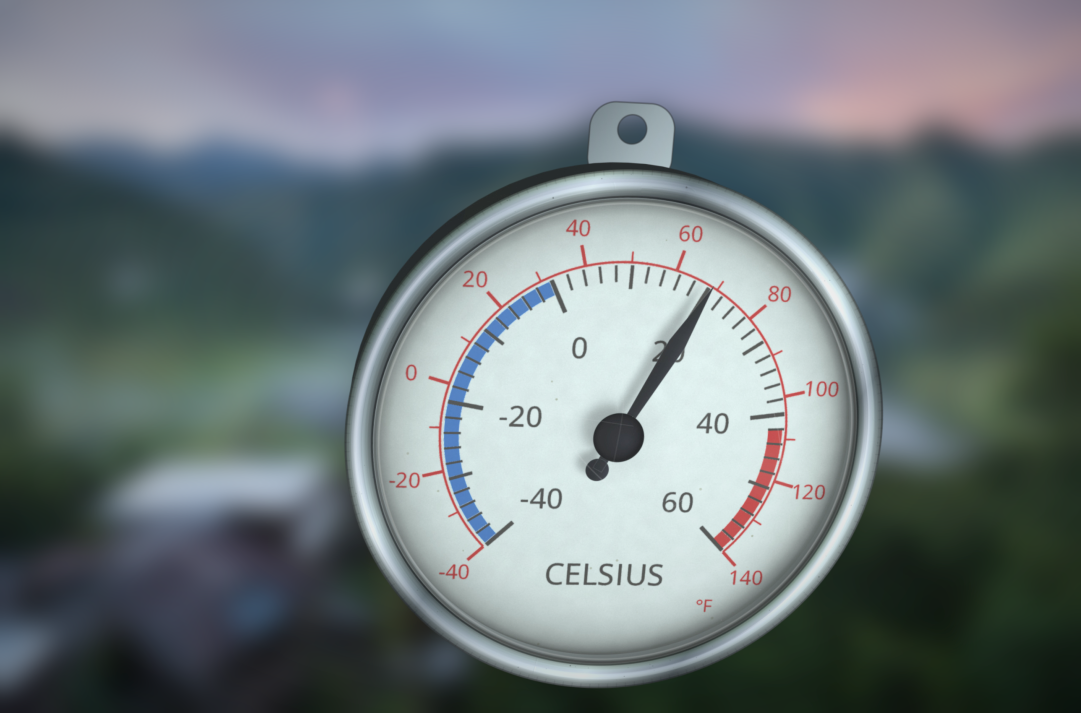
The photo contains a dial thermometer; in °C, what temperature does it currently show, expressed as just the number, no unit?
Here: 20
